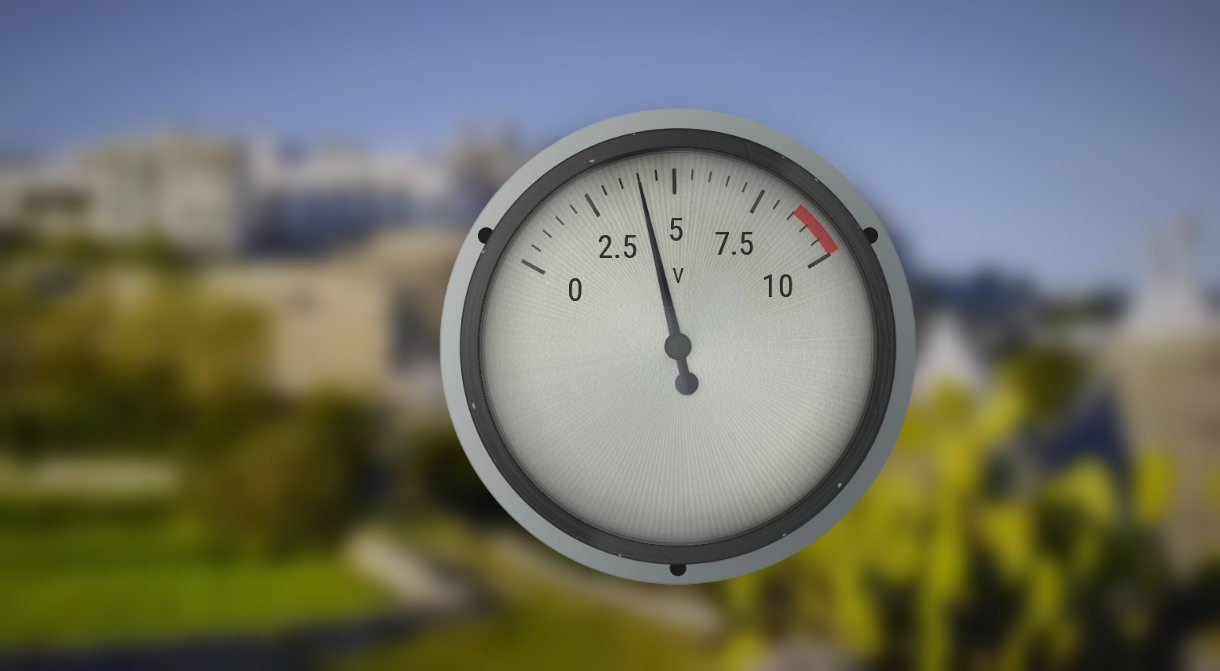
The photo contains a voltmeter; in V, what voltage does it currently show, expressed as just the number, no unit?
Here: 4
